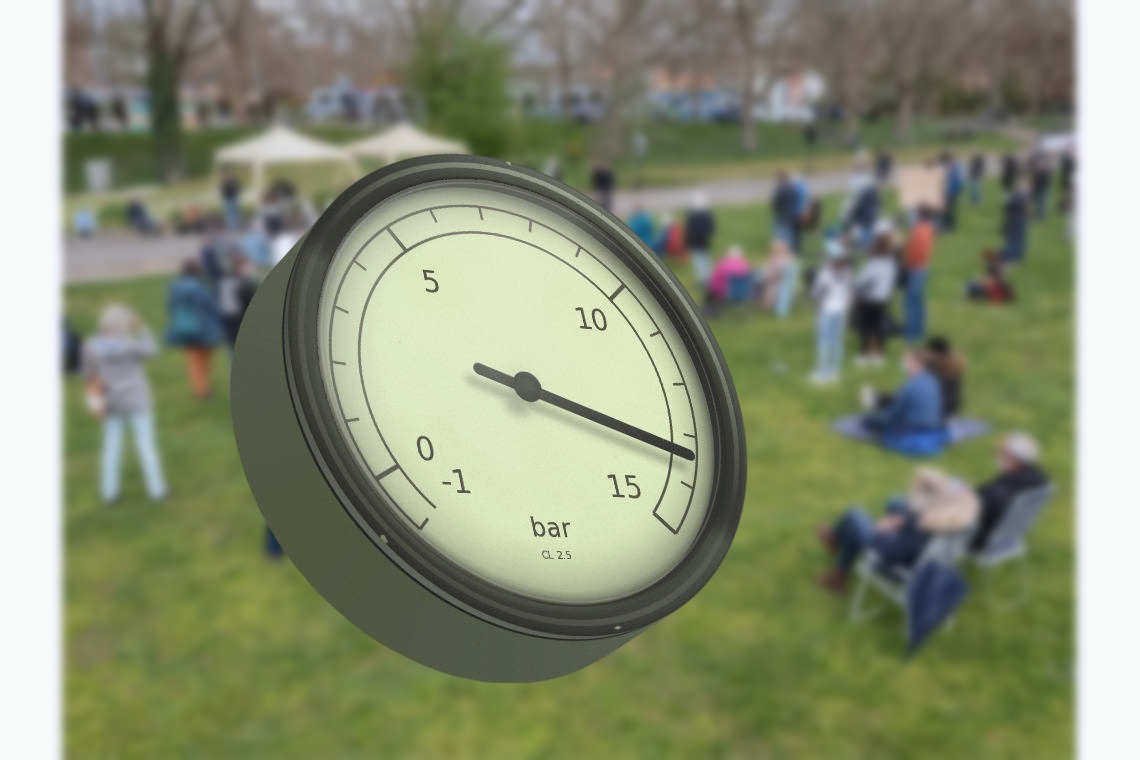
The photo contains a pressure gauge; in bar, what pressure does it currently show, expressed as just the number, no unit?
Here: 13.5
